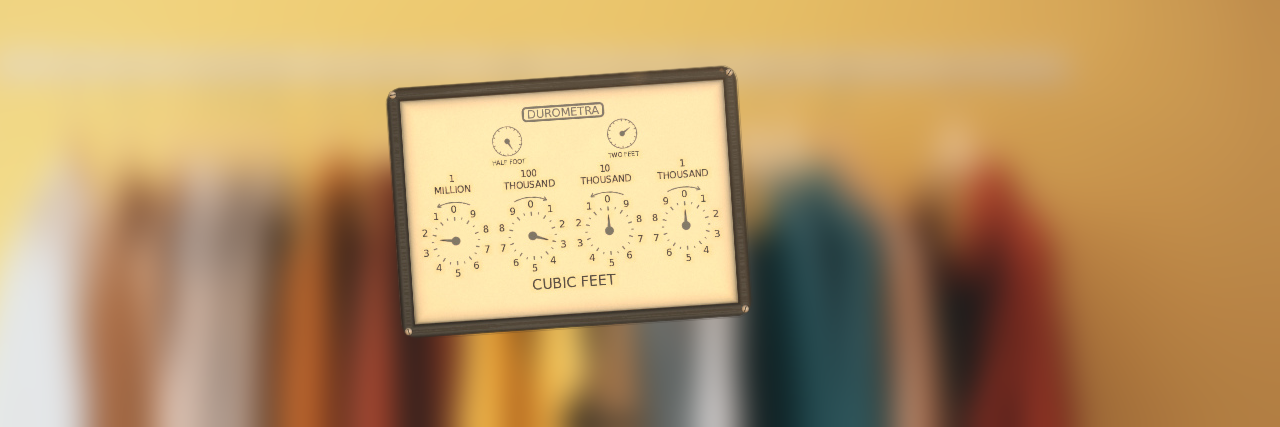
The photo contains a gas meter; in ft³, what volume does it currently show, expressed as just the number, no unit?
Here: 230000
